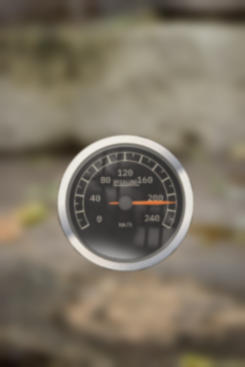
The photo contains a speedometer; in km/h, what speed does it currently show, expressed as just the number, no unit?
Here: 210
